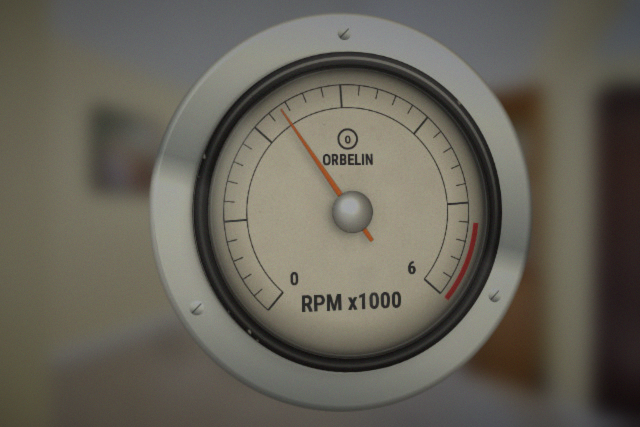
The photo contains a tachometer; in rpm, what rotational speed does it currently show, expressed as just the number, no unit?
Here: 2300
